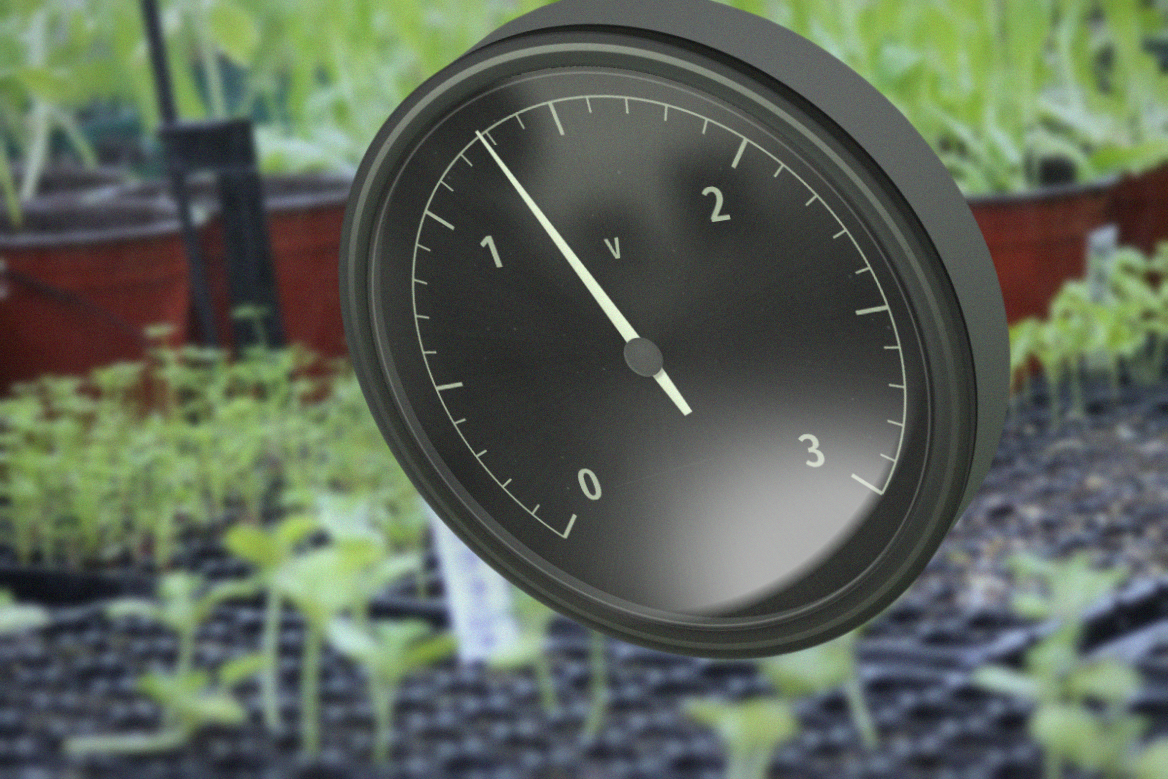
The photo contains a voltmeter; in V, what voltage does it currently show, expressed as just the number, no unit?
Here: 1.3
